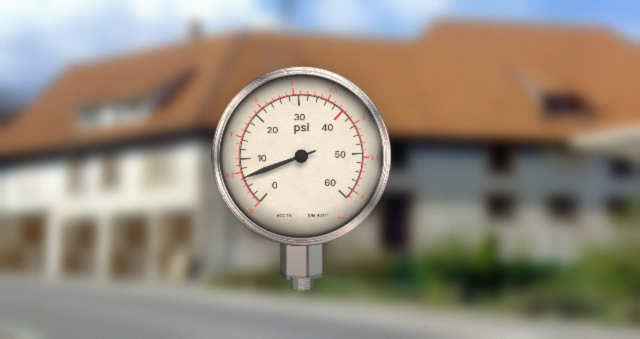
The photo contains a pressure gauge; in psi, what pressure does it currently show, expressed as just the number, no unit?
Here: 6
